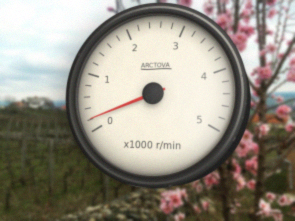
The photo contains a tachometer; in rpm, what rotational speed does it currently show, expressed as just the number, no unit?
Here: 200
